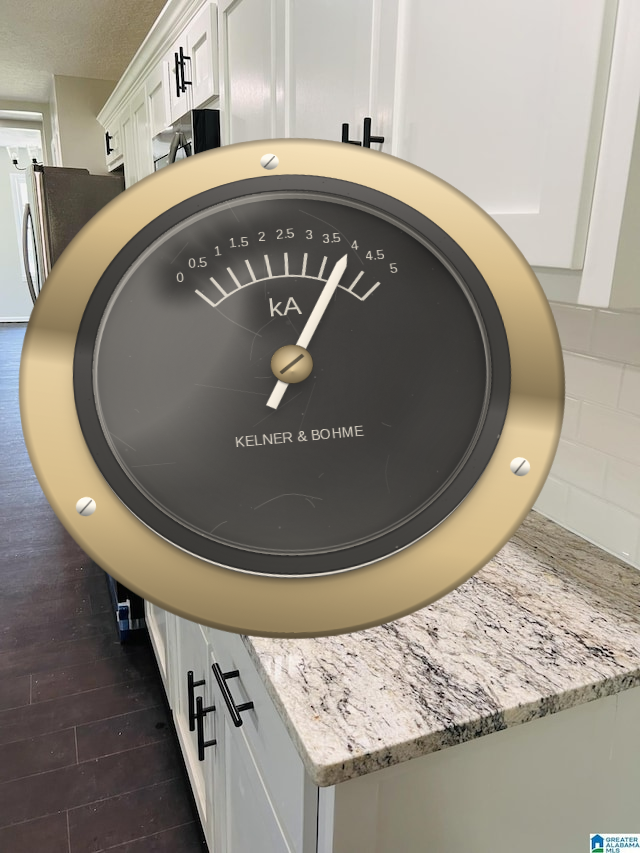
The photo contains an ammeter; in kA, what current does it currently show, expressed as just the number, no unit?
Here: 4
